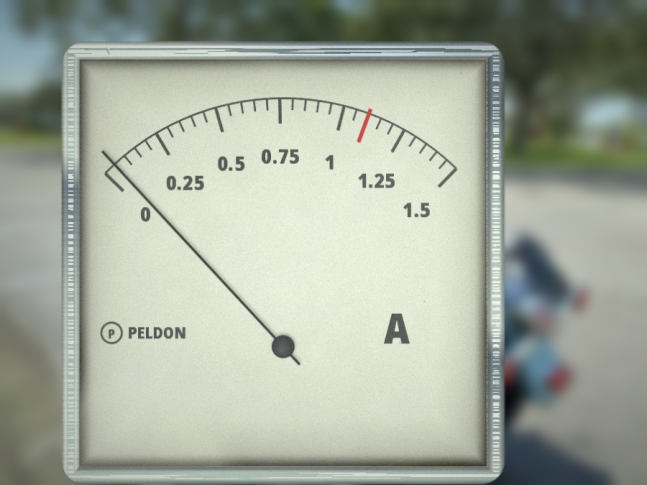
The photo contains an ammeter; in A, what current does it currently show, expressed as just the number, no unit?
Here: 0.05
